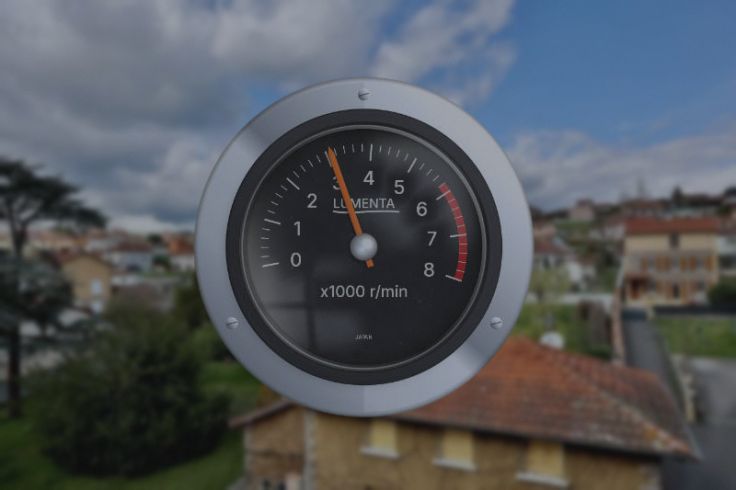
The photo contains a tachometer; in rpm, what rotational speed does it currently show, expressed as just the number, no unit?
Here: 3100
